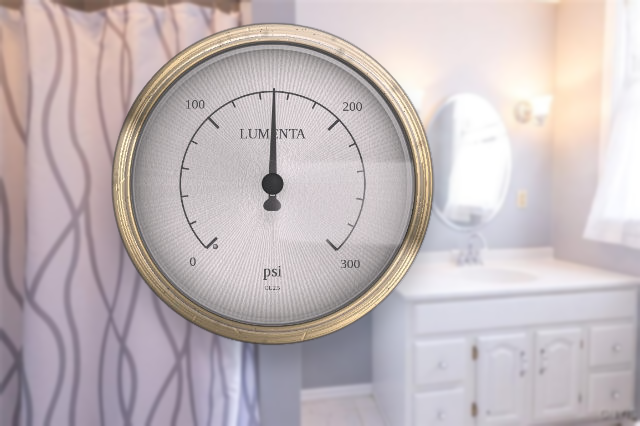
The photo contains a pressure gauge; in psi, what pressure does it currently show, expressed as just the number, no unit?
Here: 150
